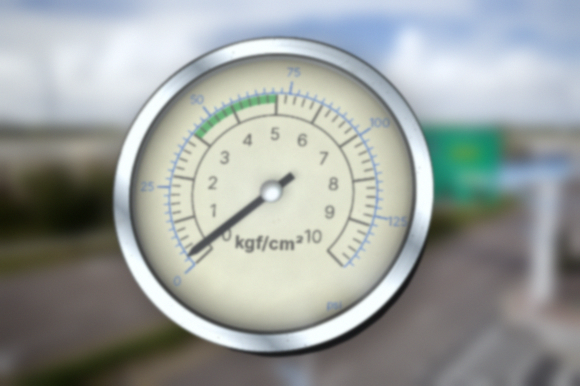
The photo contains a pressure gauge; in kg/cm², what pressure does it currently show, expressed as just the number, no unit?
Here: 0.2
